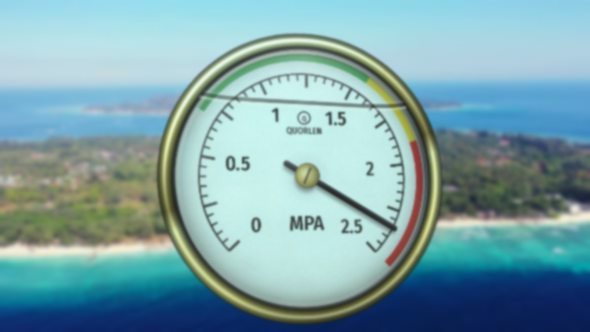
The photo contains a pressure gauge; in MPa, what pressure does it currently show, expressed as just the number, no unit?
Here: 2.35
